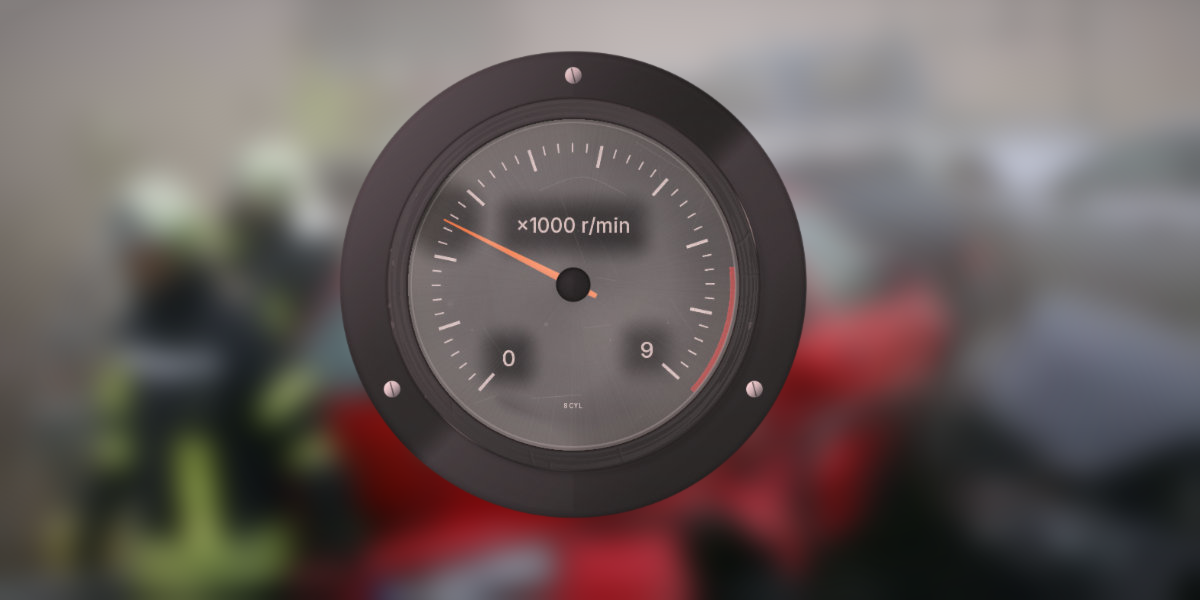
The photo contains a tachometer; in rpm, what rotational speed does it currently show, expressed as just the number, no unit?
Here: 2500
